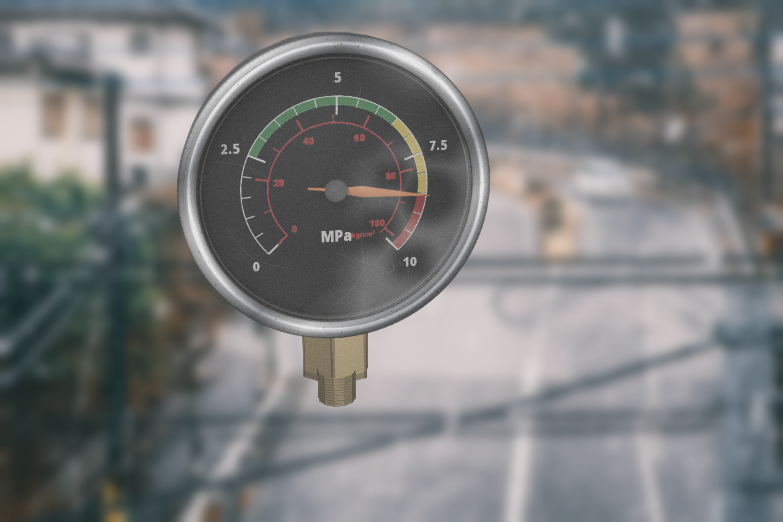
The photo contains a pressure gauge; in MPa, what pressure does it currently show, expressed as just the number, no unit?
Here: 8.5
